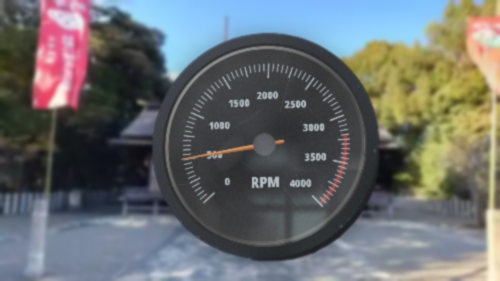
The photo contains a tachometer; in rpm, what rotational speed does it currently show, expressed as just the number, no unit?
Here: 500
